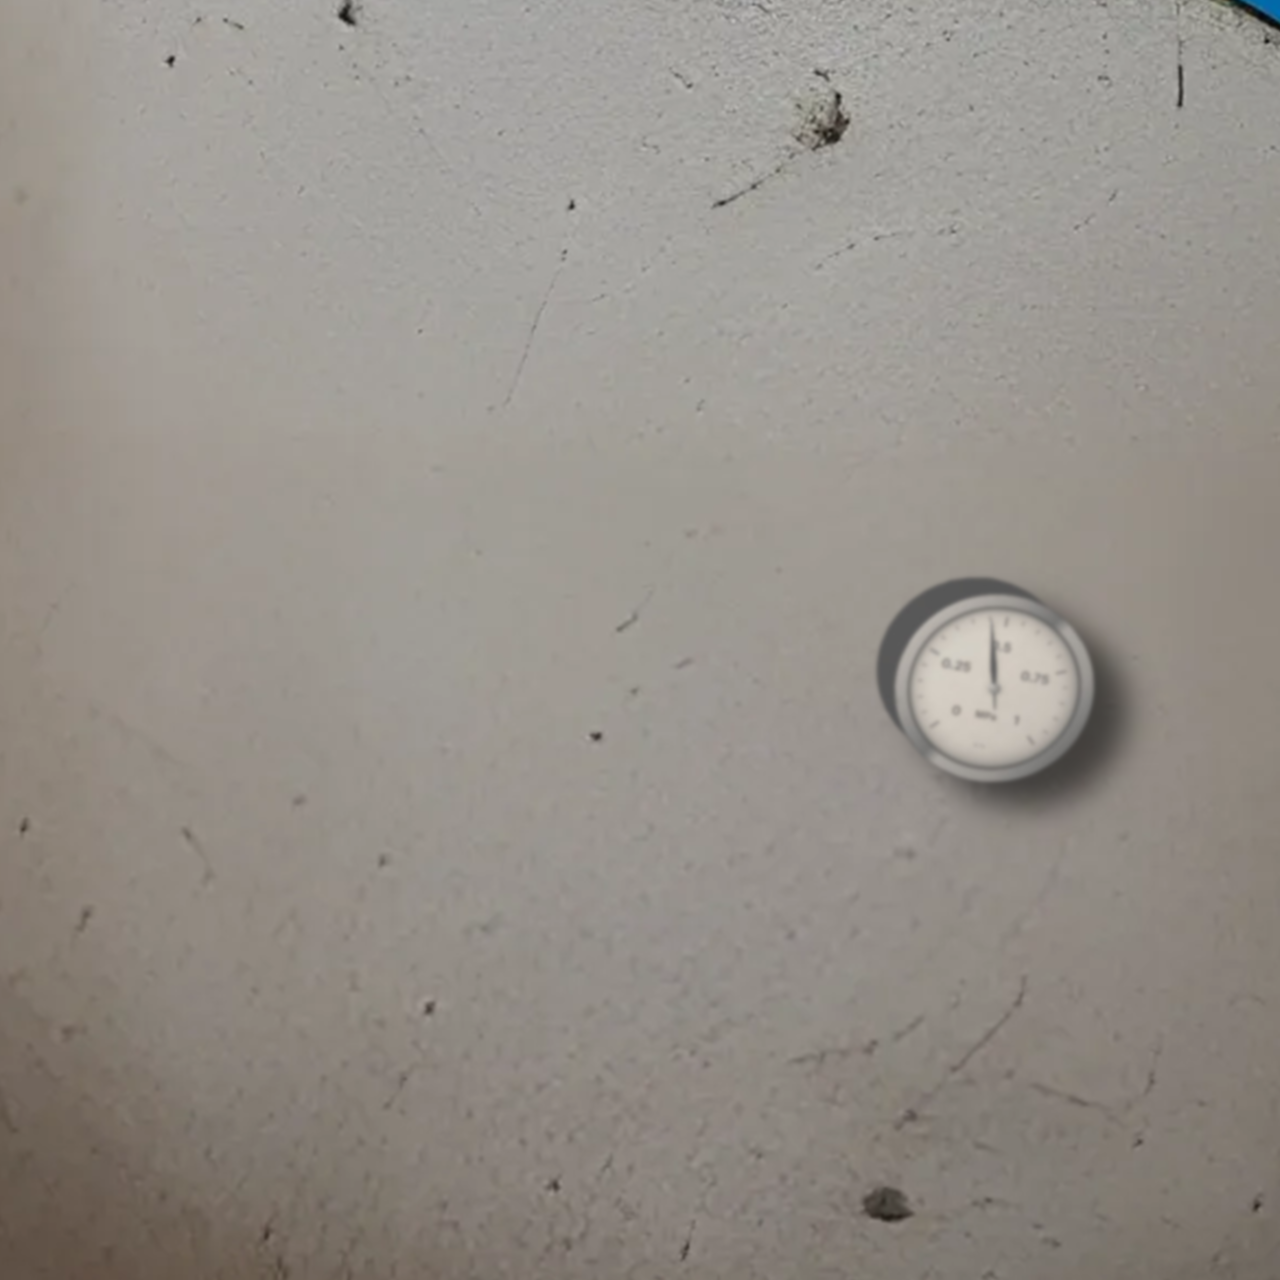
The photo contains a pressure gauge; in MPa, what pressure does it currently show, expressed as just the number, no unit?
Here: 0.45
